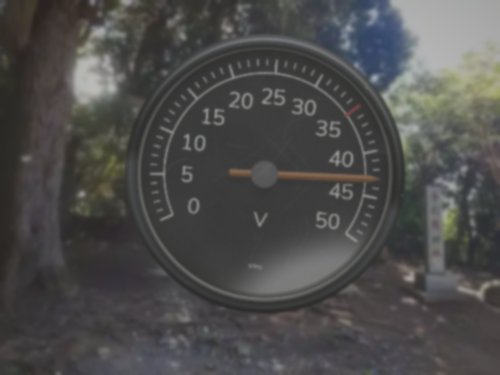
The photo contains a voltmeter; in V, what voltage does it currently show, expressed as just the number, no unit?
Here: 43
